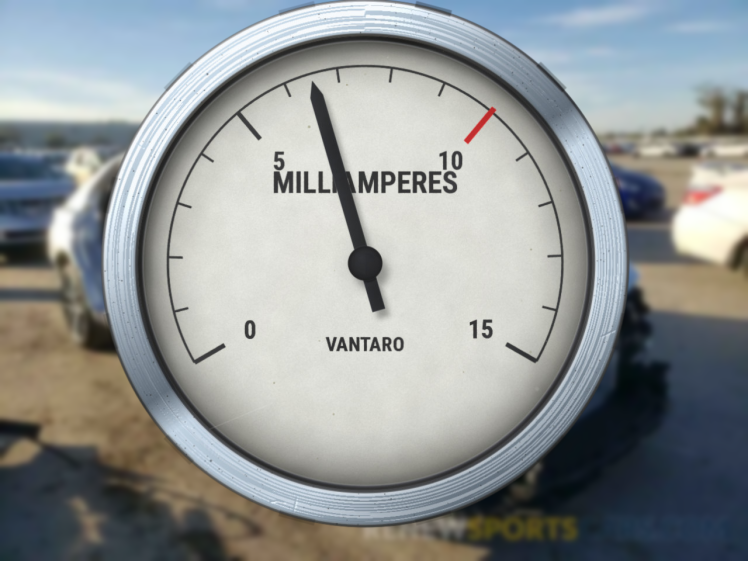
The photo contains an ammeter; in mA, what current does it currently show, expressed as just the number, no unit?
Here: 6.5
